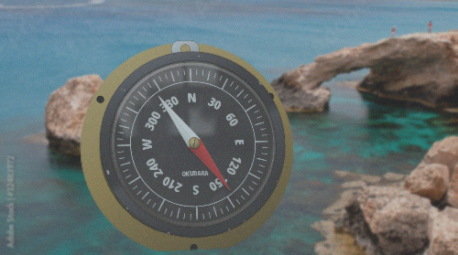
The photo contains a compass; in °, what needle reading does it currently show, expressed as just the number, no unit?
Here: 145
